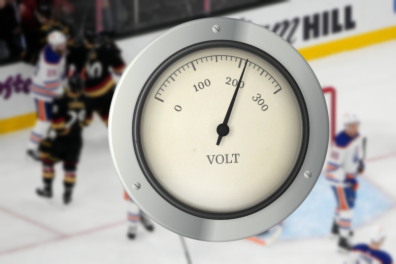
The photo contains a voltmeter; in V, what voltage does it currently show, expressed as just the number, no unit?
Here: 210
